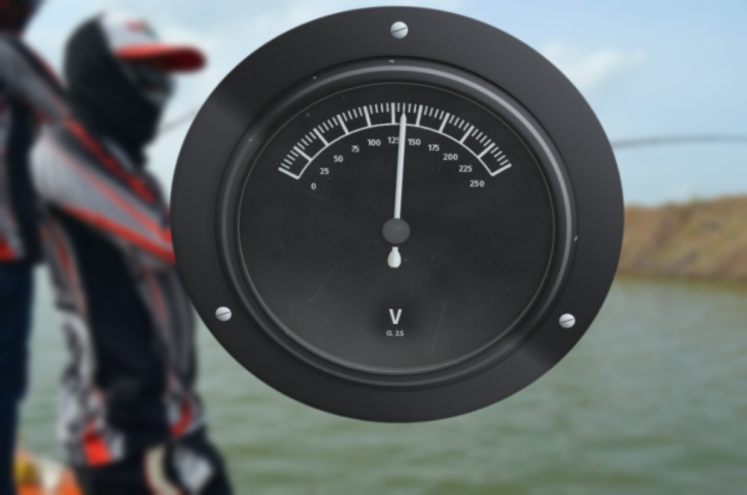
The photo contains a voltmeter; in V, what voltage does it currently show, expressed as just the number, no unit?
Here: 135
